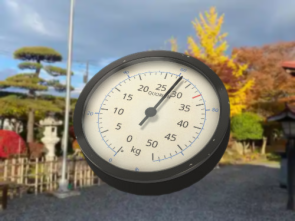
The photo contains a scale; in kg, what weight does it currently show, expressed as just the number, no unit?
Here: 28
